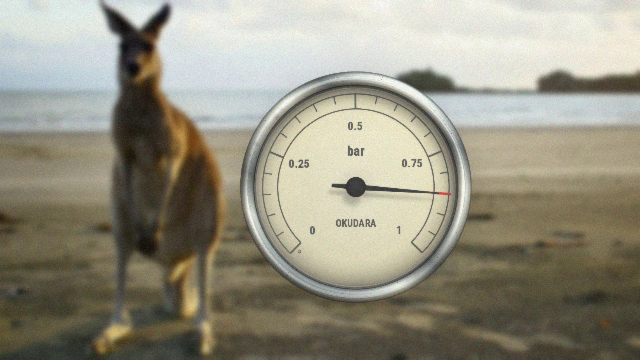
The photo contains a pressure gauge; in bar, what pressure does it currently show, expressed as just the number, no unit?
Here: 0.85
